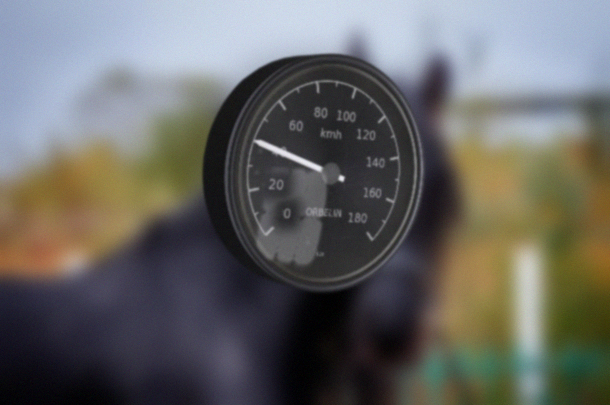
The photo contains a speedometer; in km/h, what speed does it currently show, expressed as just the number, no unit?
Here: 40
